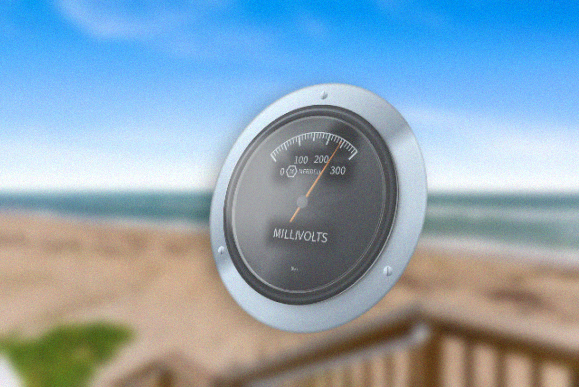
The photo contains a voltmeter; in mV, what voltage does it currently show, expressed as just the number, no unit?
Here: 250
